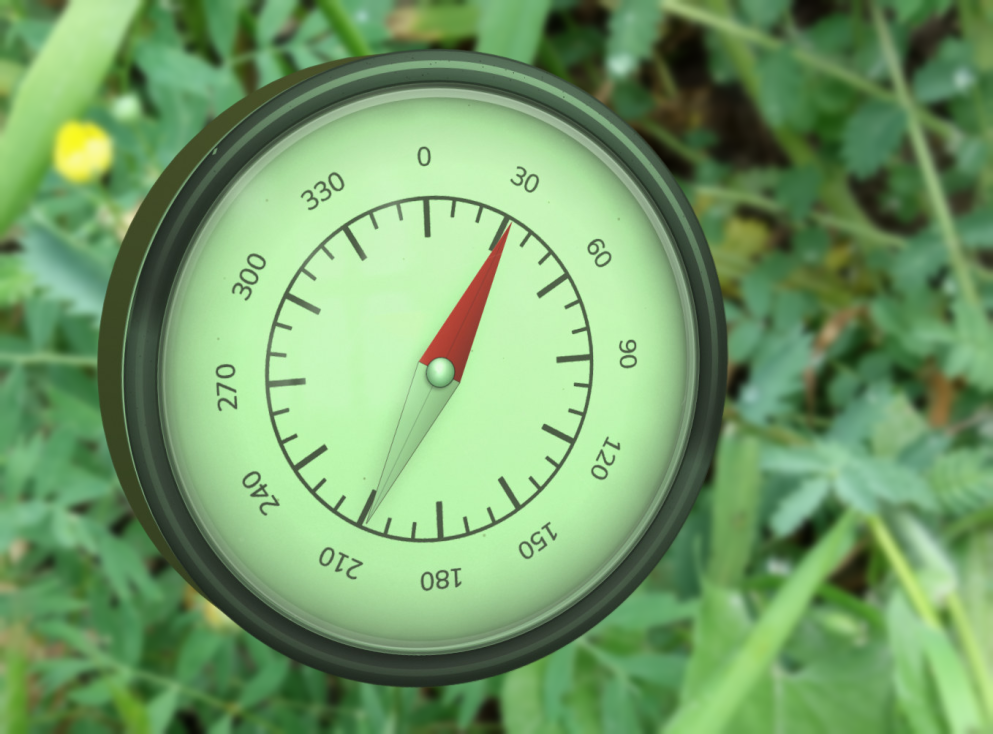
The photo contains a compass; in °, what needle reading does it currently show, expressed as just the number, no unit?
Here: 30
